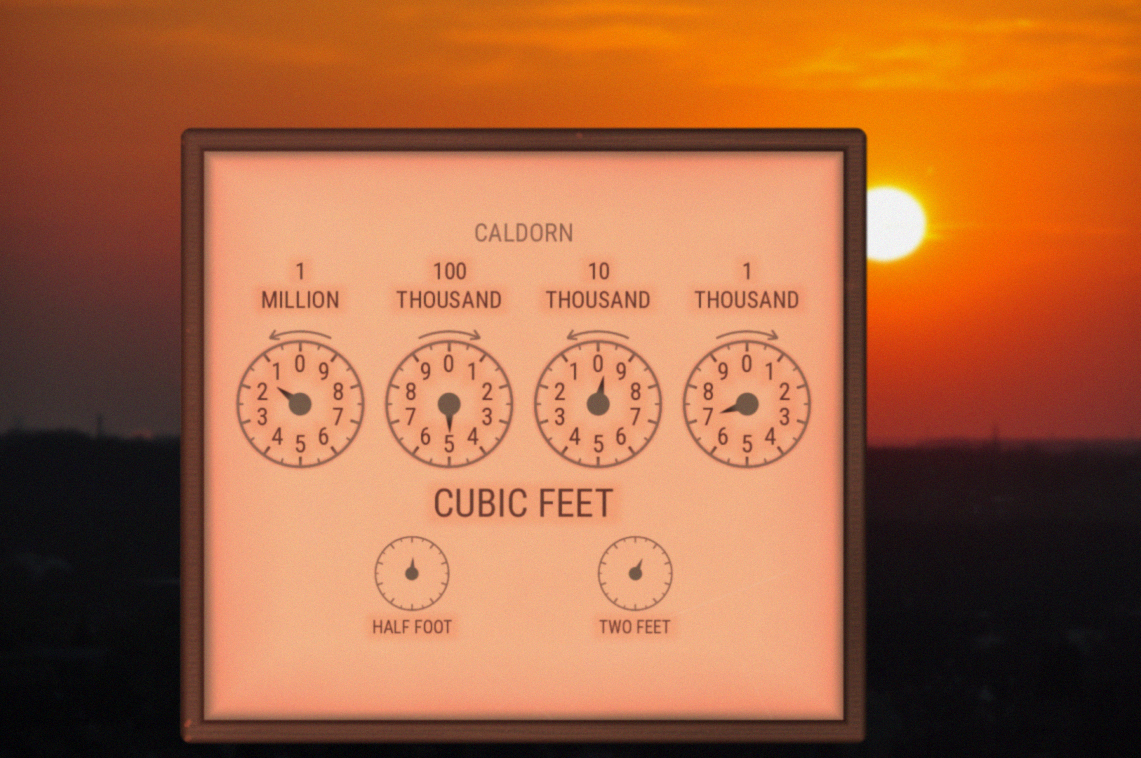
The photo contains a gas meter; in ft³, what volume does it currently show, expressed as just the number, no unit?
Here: 149700
